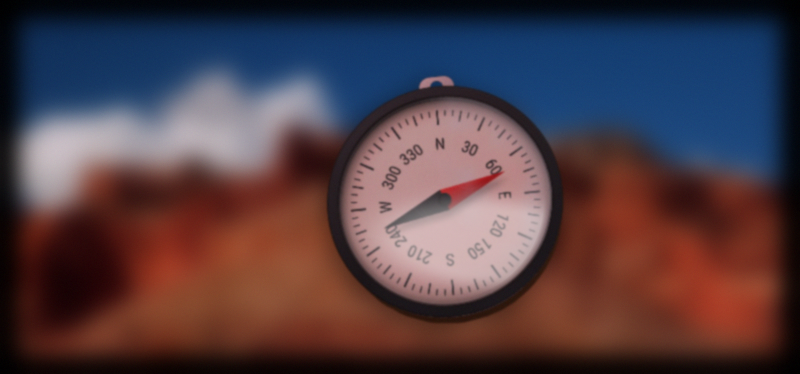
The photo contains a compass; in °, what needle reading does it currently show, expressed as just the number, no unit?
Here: 70
